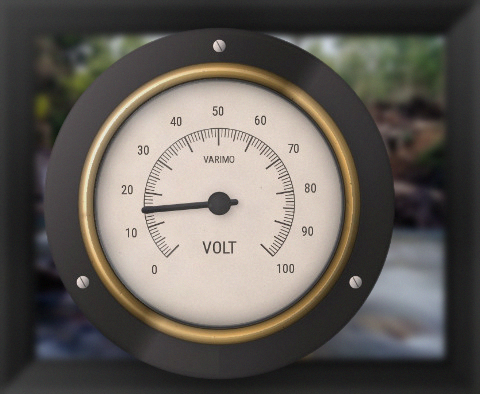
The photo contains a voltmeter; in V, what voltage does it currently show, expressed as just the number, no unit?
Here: 15
